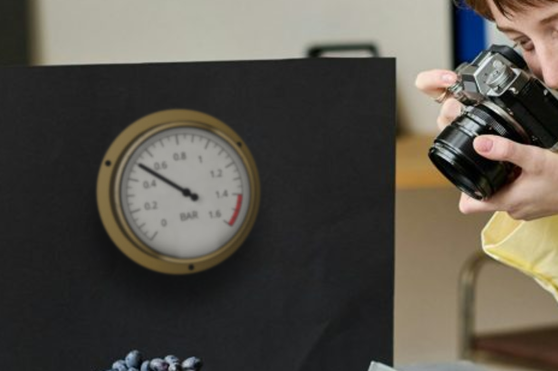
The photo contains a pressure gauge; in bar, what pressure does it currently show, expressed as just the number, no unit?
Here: 0.5
